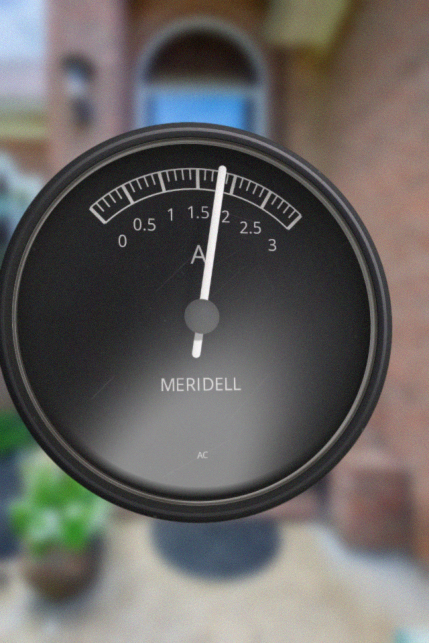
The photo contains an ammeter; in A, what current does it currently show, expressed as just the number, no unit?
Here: 1.8
